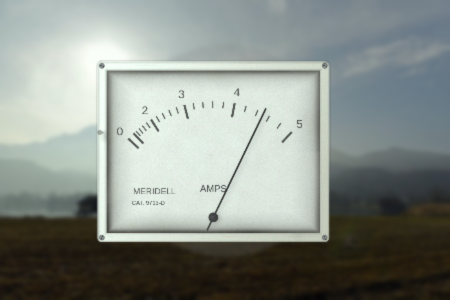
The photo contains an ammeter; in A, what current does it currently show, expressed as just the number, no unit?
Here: 4.5
